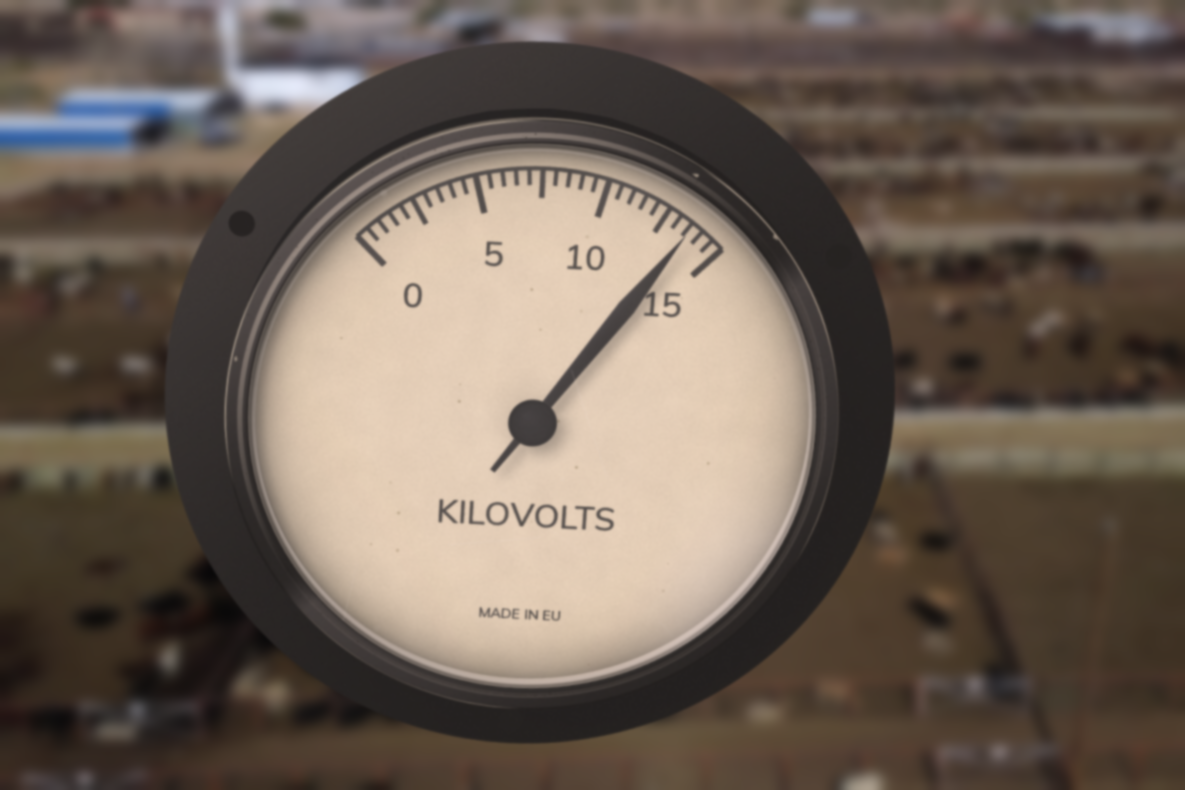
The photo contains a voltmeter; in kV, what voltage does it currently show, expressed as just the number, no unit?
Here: 13.5
